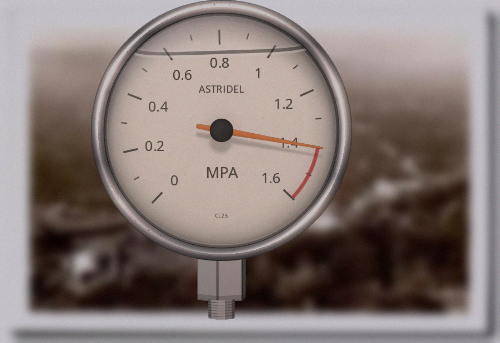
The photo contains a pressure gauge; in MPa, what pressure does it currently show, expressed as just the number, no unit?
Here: 1.4
